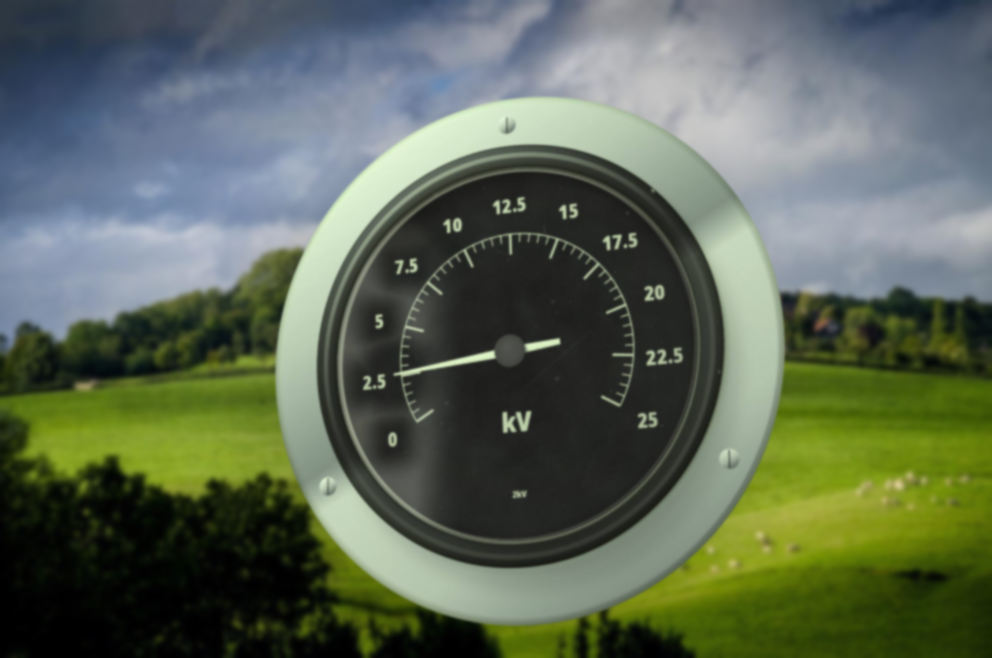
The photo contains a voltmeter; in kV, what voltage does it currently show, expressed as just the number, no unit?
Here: 2.5
